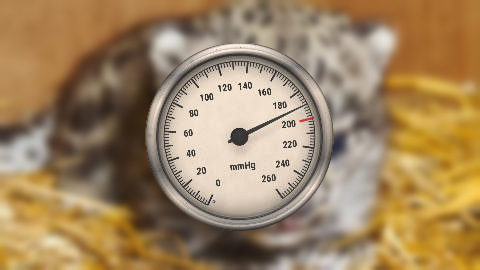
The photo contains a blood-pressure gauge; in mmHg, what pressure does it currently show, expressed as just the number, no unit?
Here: 190
